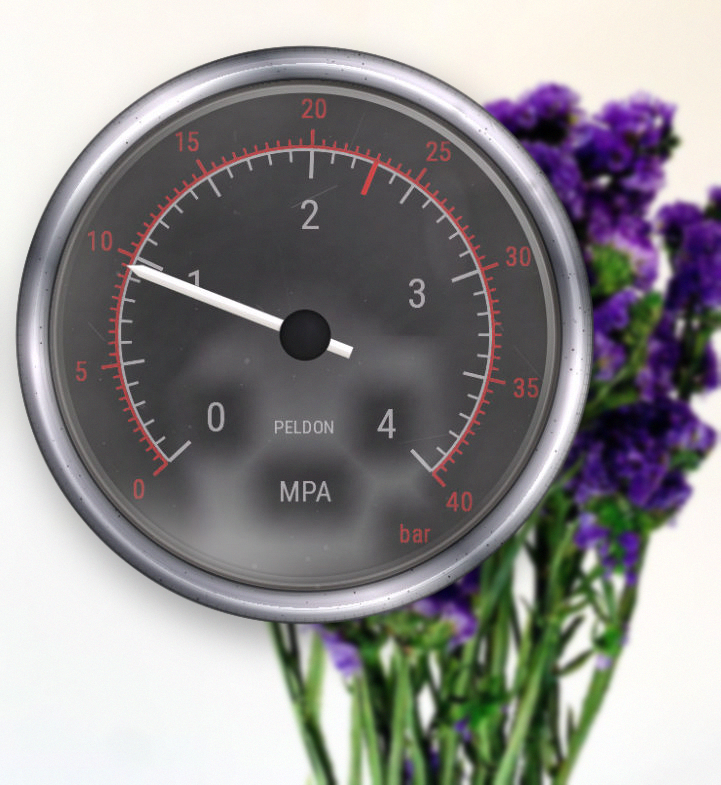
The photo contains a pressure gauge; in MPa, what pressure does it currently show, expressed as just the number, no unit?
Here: 0.95
